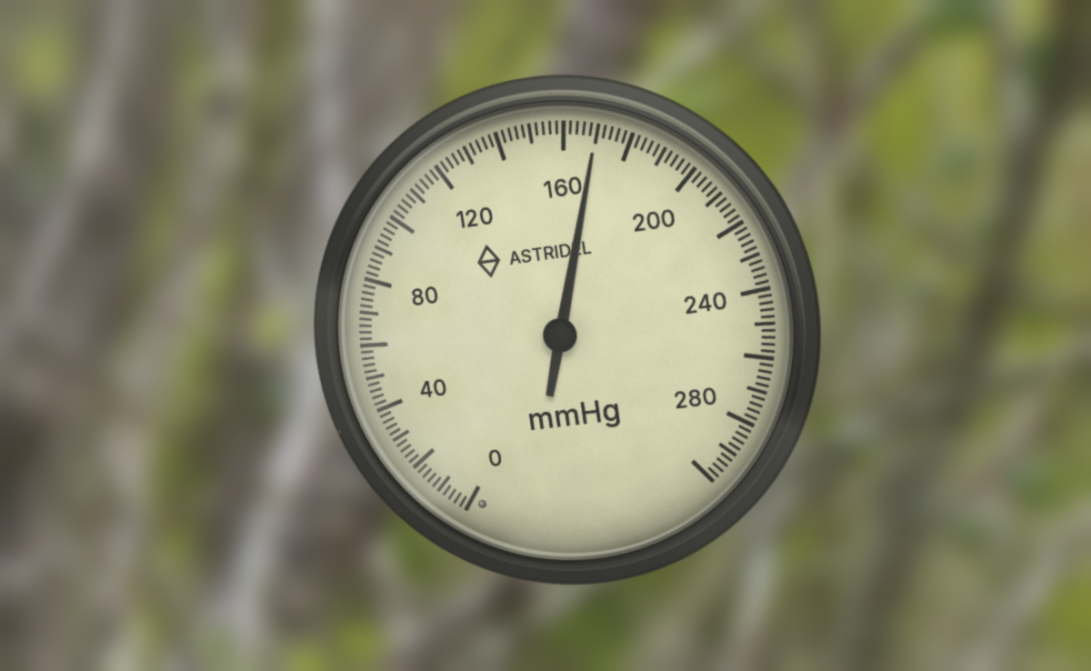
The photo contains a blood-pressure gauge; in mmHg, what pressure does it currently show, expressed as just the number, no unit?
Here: 170
